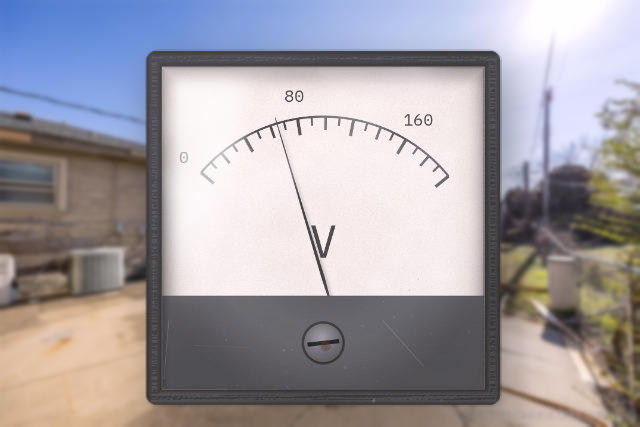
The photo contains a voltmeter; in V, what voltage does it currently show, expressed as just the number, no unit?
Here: 65
